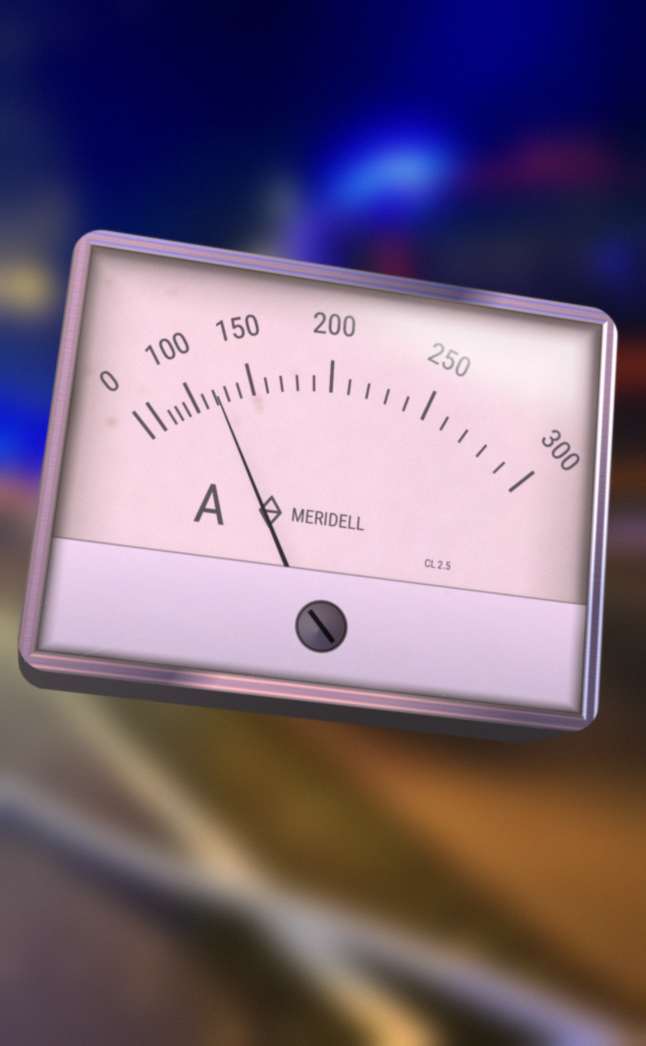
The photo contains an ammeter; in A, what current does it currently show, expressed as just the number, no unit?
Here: 120
